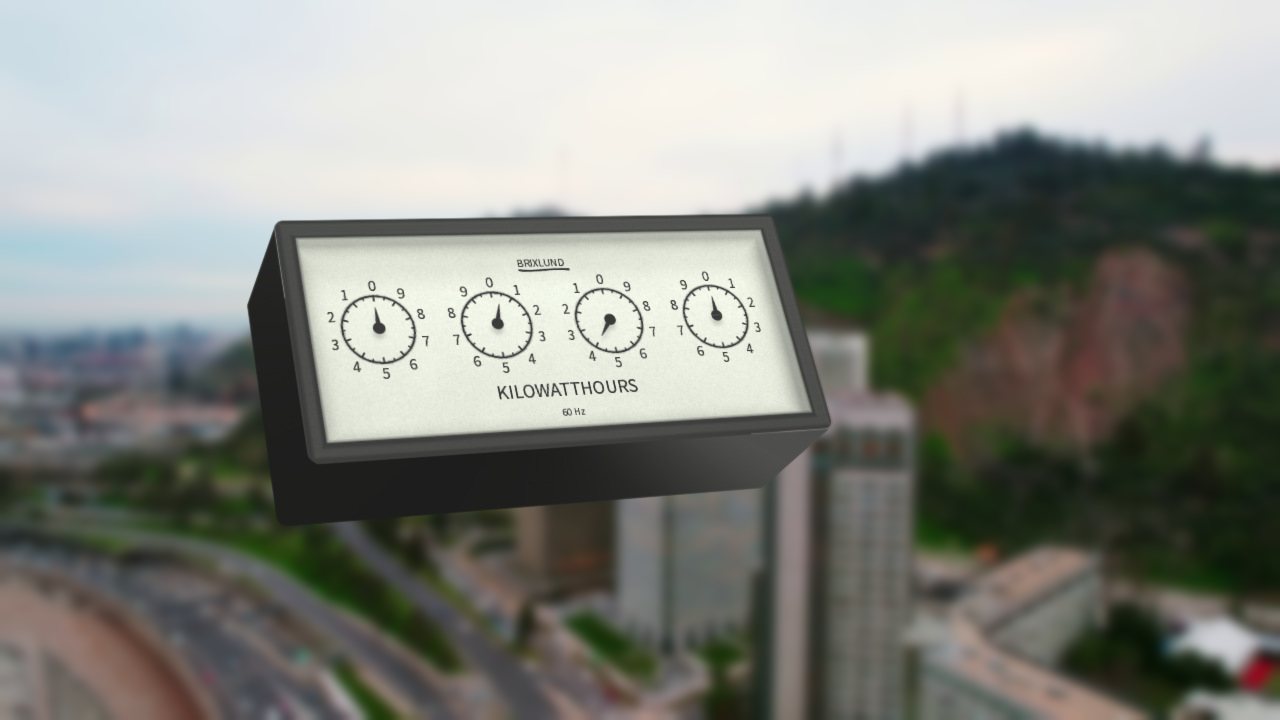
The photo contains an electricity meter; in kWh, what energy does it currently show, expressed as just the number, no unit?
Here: 40
